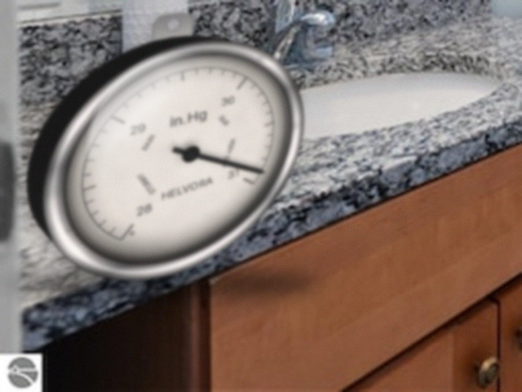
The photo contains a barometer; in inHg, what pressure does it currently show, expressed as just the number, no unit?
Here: 30.9
